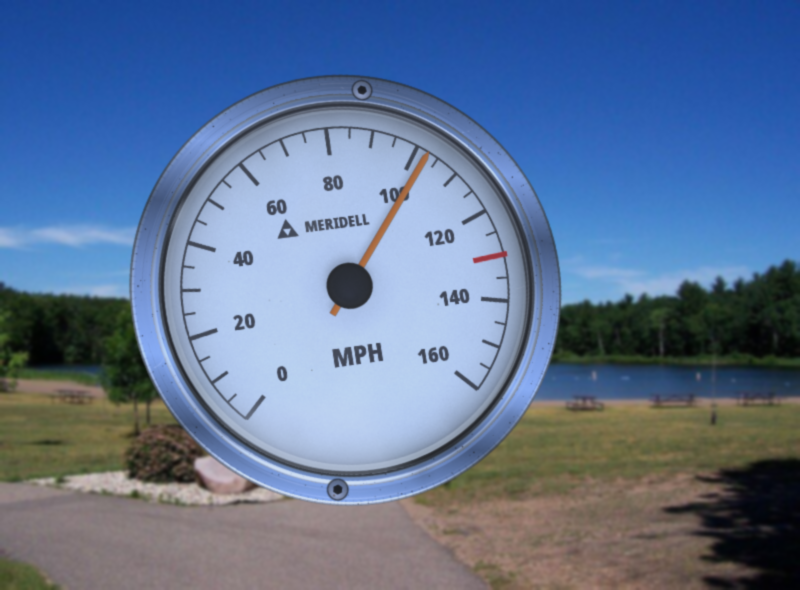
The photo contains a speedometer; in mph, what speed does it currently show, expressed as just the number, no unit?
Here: 102.5
